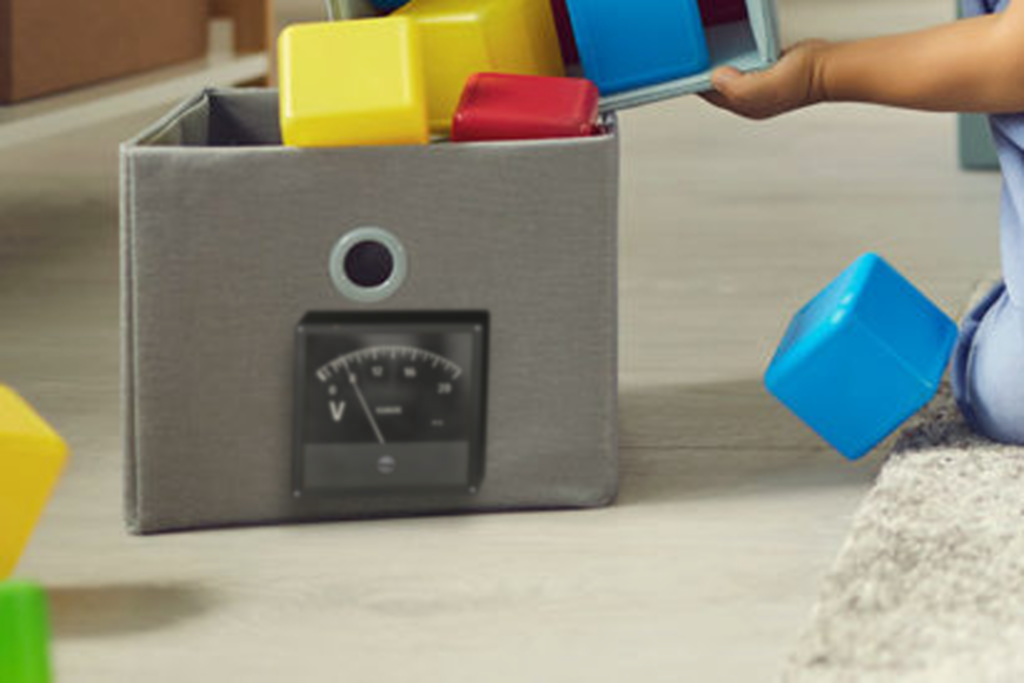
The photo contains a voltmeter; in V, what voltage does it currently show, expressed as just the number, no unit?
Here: 8
